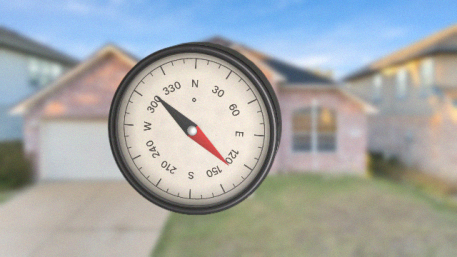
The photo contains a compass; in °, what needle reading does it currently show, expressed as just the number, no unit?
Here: 130
